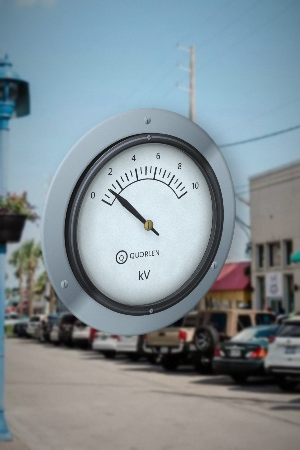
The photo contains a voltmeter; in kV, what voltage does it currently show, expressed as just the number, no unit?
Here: 1
